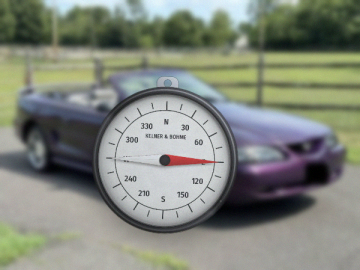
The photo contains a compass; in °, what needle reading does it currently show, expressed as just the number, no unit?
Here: 90
